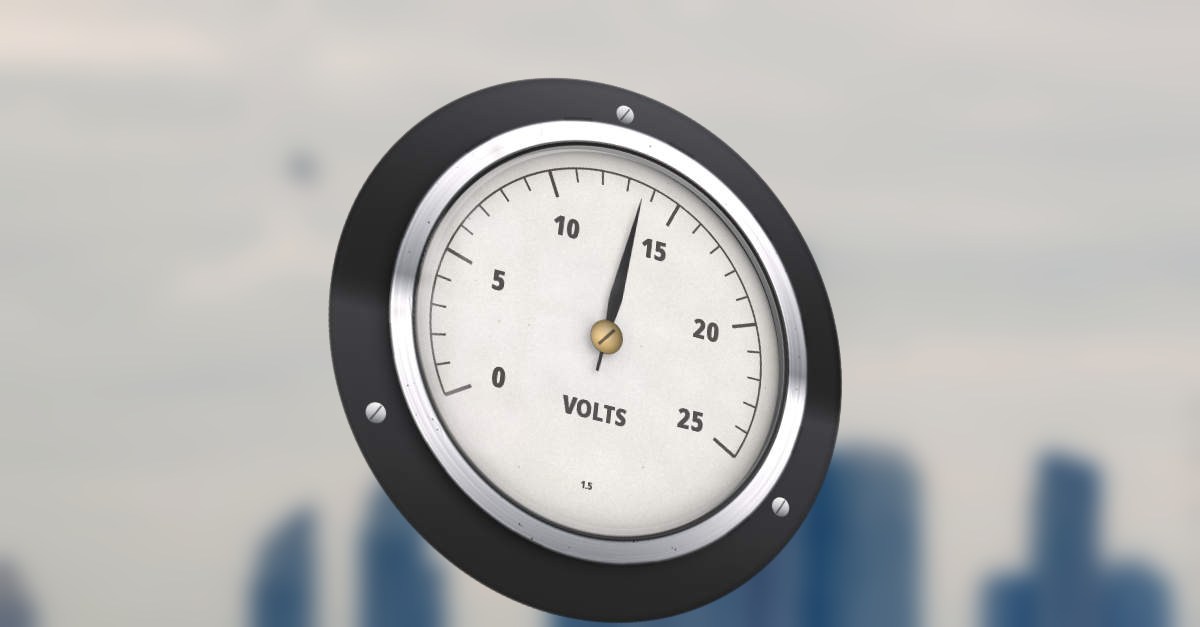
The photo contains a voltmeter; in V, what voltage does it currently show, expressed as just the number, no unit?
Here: 13.5
